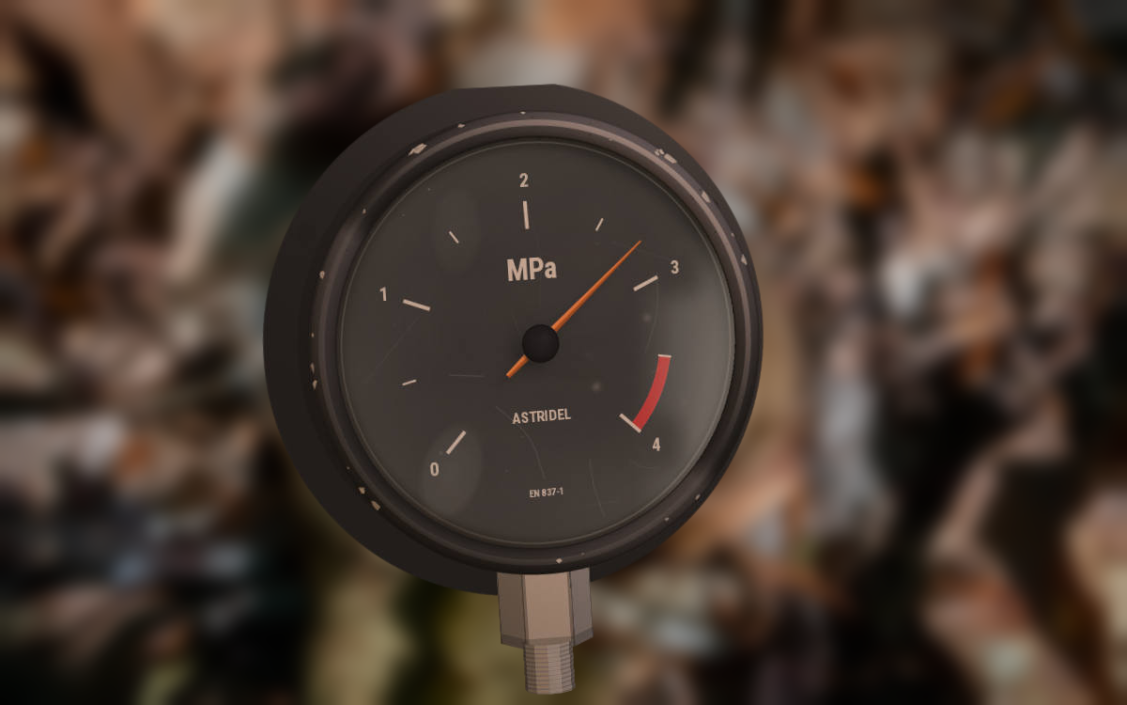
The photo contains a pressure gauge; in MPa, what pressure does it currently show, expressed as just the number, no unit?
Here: 2.75
